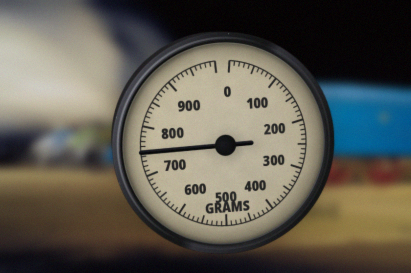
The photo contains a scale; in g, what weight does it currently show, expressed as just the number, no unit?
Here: 750
